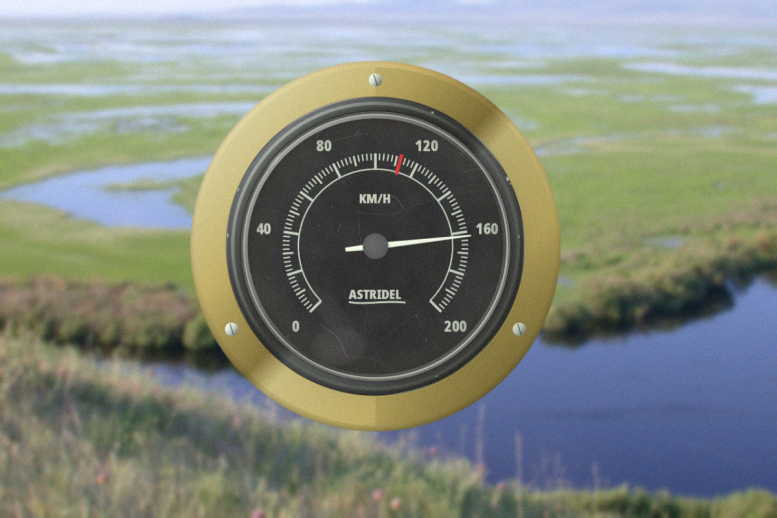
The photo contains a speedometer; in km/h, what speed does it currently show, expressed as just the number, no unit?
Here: 162
